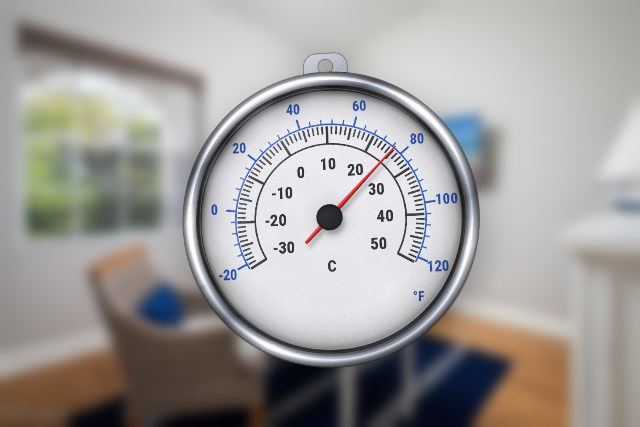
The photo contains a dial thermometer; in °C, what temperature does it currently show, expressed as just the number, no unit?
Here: 25
